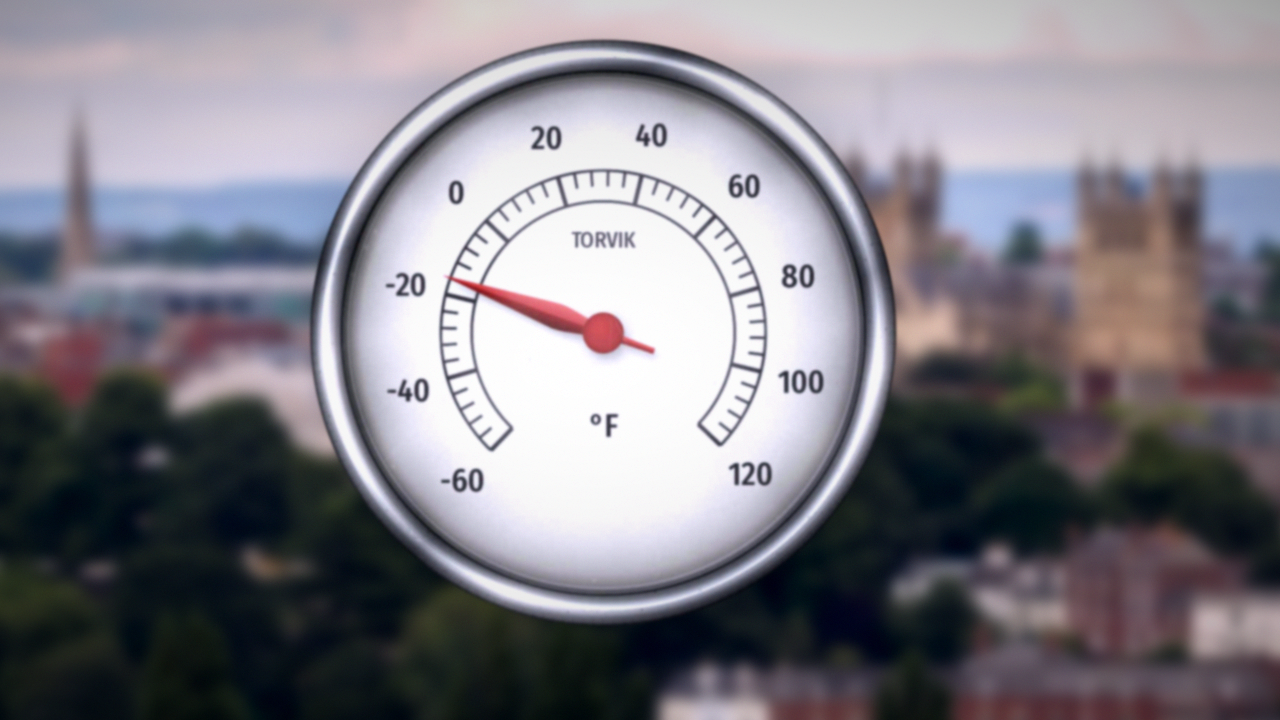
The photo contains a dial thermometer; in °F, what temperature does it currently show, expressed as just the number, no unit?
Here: -16
